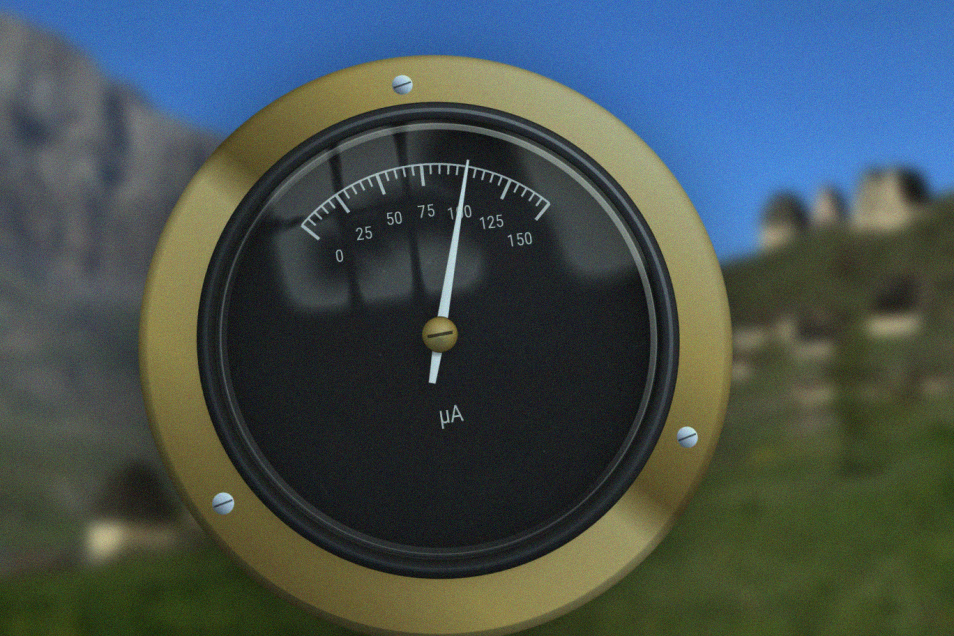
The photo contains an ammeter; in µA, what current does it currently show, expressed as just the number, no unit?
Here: 100
